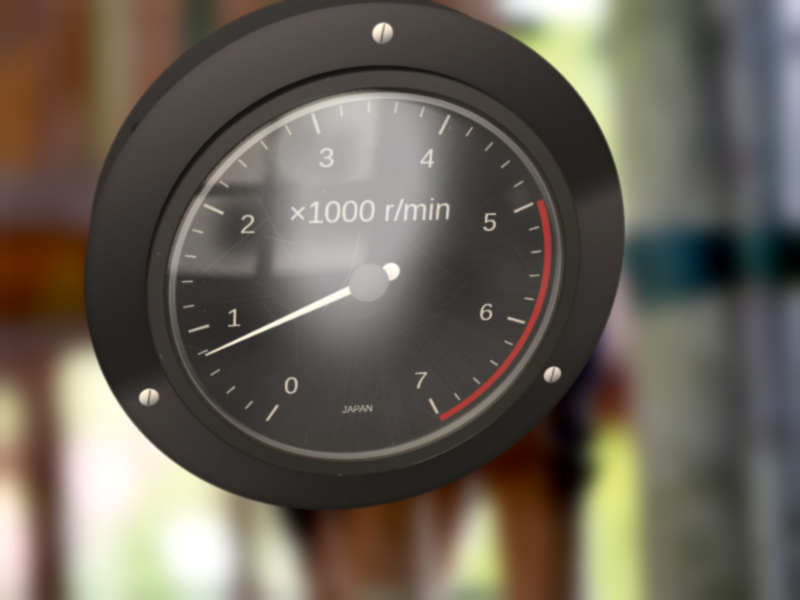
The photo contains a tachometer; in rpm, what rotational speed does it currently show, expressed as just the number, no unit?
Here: 800
